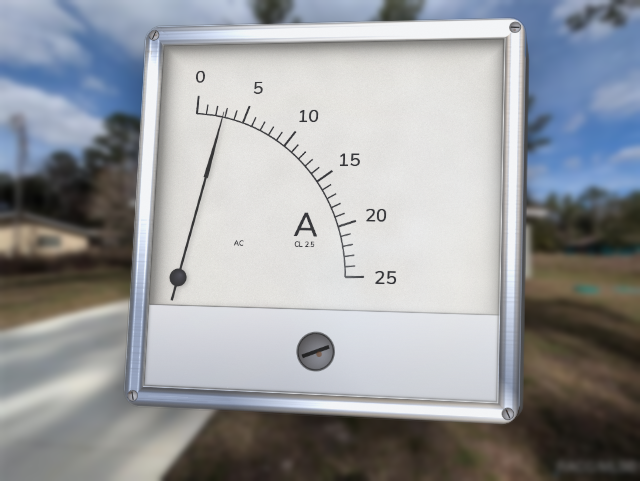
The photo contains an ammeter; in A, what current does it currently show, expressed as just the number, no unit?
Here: 3
